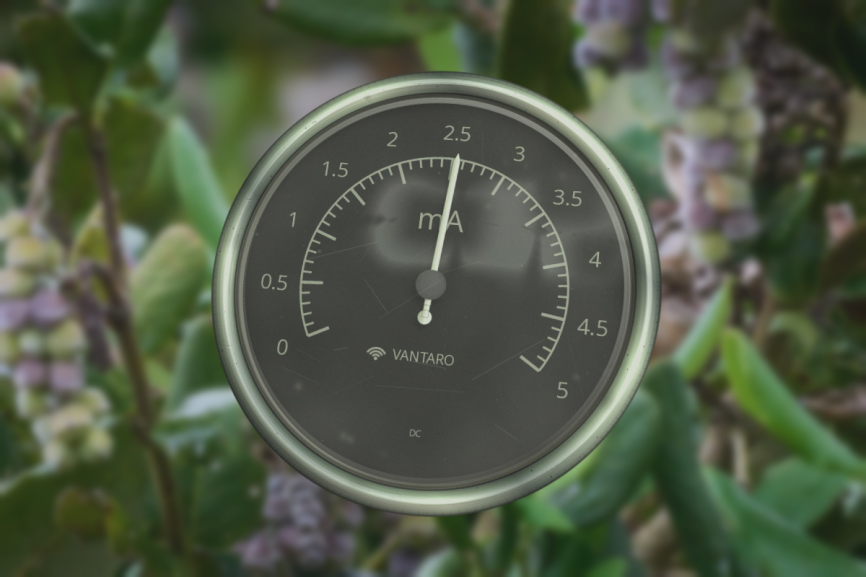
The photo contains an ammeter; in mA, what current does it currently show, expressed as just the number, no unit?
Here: 2.55
